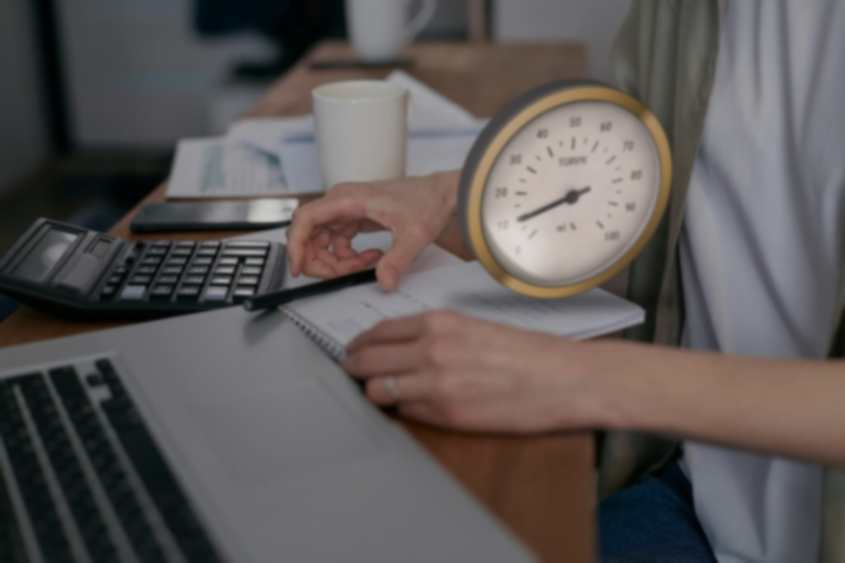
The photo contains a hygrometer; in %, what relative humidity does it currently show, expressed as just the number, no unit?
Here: 10
